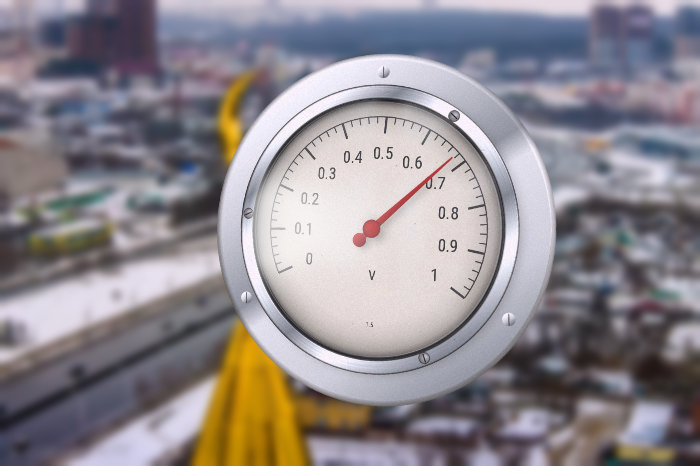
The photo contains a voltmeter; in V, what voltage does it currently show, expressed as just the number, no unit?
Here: 0.68
